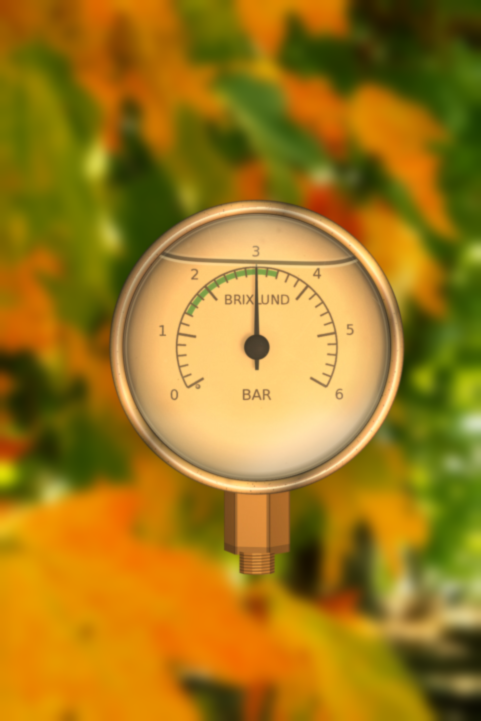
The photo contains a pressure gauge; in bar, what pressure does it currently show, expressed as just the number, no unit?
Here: 3
